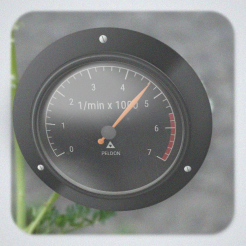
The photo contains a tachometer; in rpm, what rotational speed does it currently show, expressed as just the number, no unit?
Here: 4600
